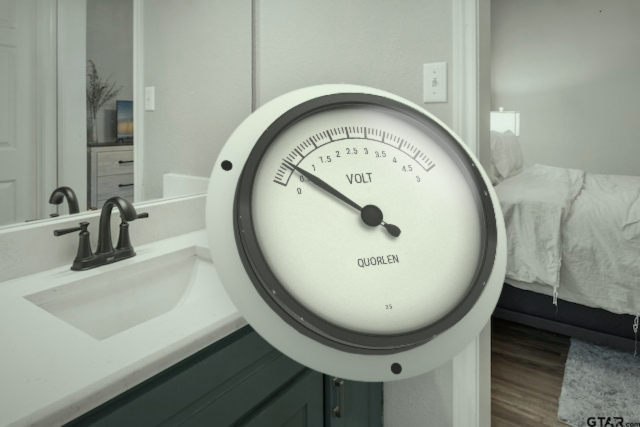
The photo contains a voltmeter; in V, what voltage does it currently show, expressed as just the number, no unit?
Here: 0.5
